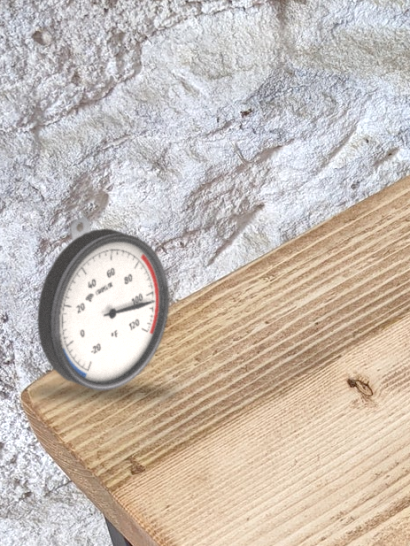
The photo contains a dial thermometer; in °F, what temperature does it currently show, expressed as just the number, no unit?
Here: 104
